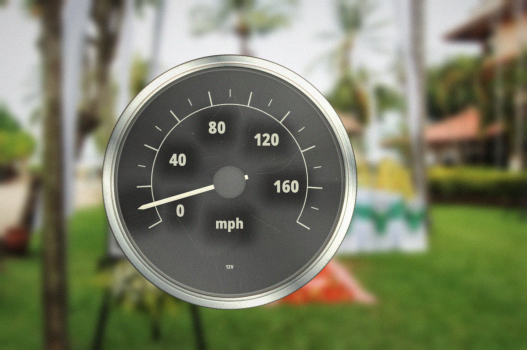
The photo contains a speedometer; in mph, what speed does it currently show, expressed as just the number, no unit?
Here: 10
